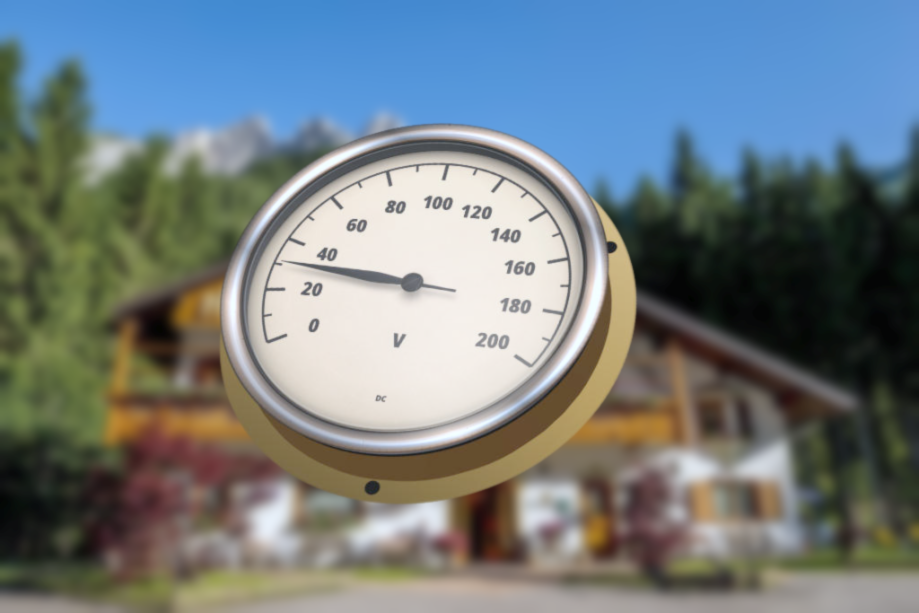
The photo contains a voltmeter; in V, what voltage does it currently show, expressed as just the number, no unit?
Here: 30
